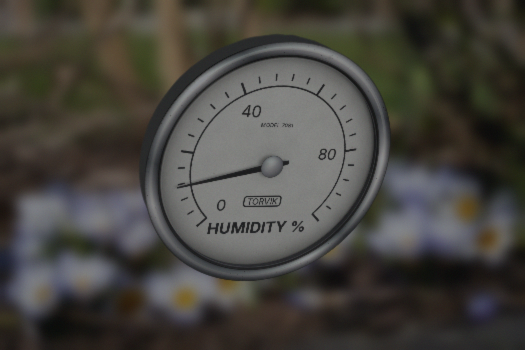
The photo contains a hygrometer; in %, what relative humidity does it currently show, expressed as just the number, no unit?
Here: 12
